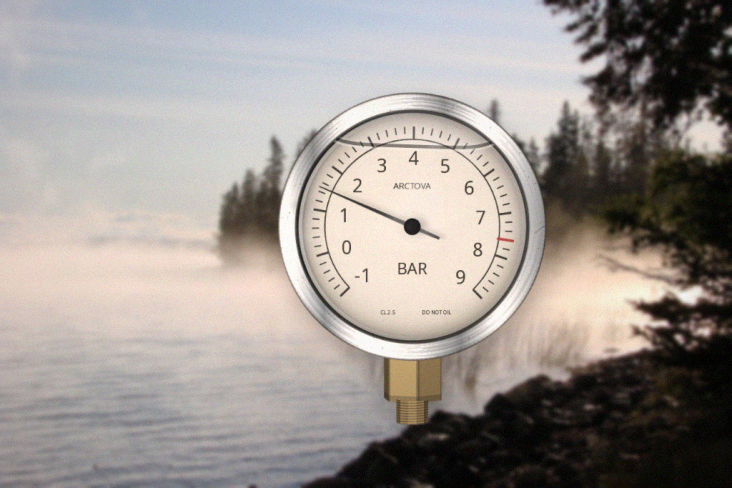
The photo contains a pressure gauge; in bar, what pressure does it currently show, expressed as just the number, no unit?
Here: 1.5
